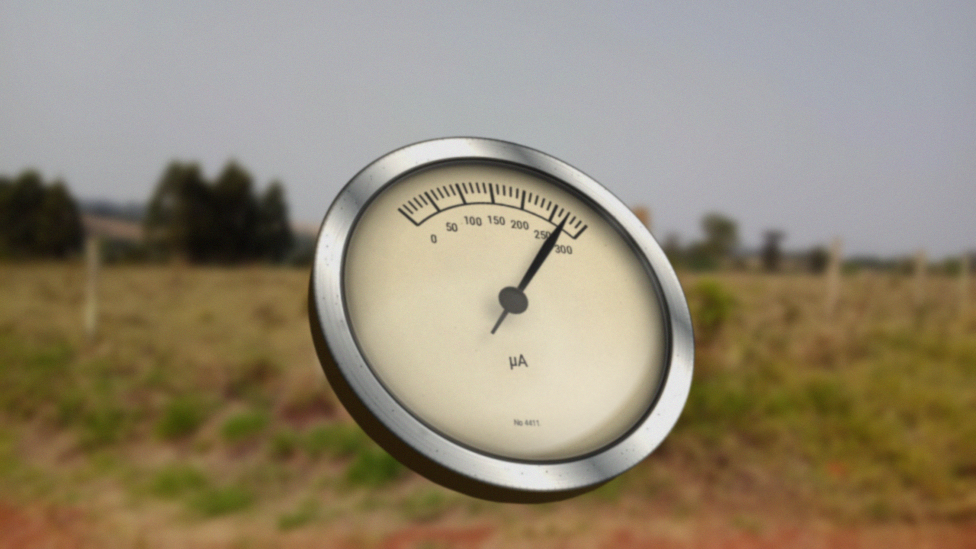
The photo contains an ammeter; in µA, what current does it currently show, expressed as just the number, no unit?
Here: 270
